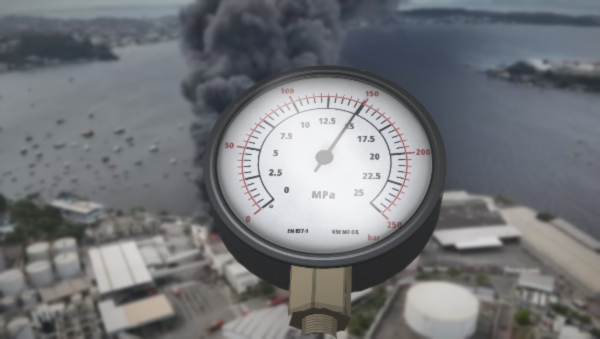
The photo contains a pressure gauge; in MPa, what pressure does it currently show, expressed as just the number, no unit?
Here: 15
